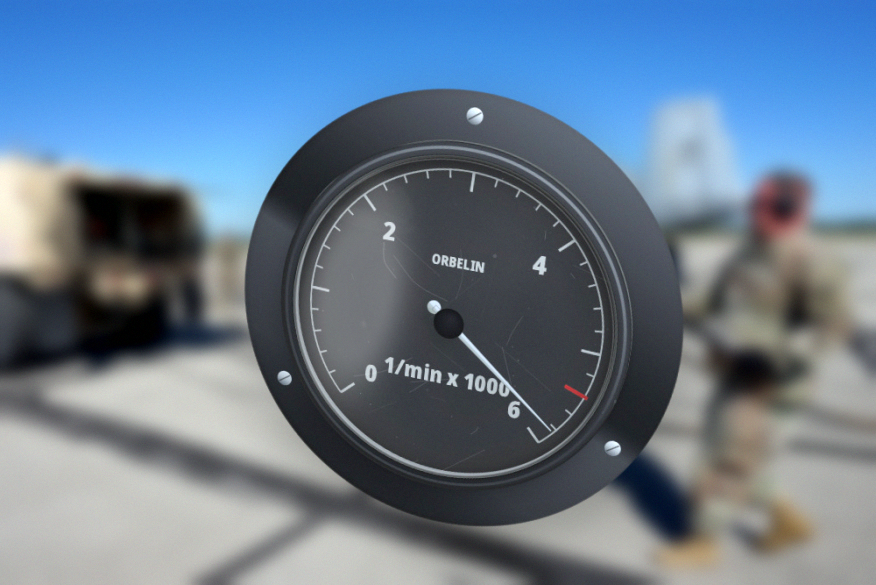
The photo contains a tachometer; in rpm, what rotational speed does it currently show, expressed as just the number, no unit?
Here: 5800
